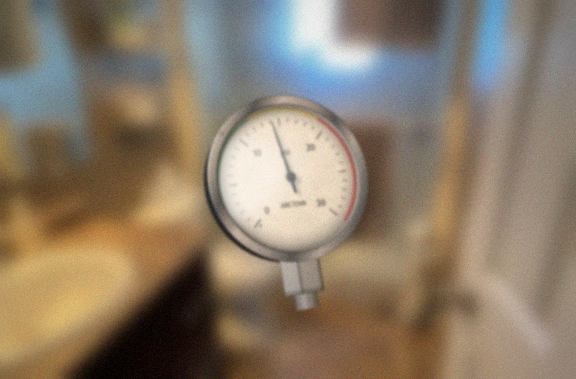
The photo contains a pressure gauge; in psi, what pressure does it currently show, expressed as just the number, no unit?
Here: 14
